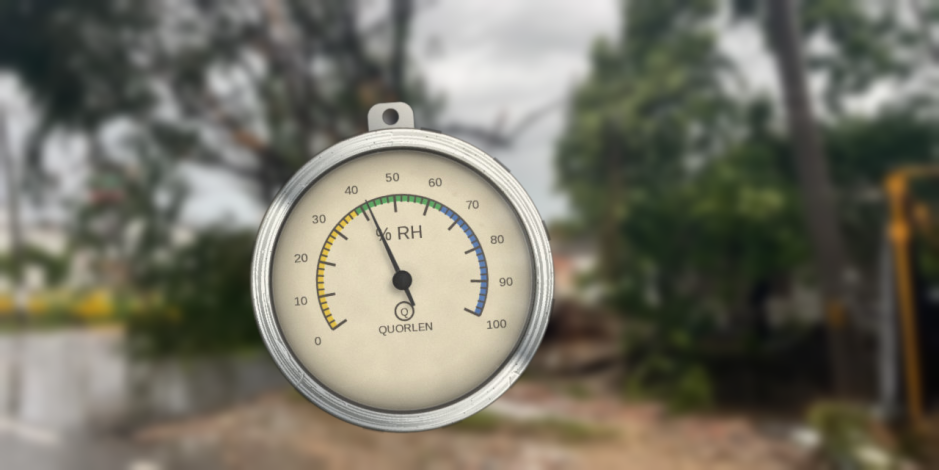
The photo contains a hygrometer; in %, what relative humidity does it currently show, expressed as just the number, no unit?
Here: 42
